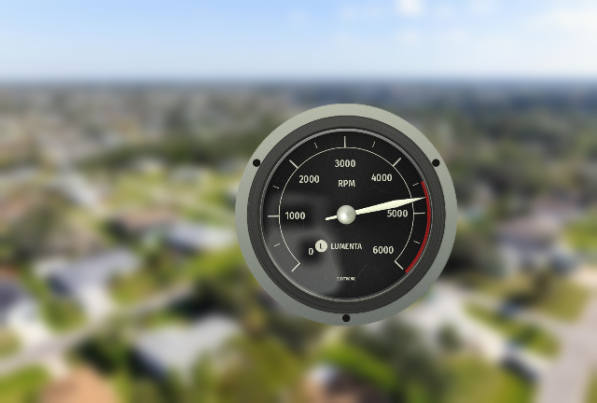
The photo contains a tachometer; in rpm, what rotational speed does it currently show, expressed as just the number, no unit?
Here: 4750
